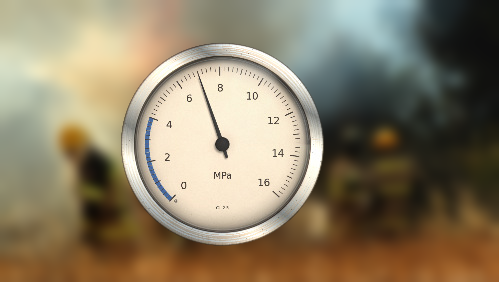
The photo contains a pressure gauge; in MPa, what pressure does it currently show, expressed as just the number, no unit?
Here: 7
